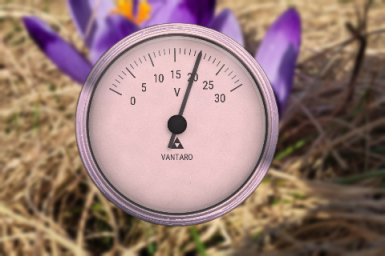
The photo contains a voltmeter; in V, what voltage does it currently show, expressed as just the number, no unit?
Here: 20
